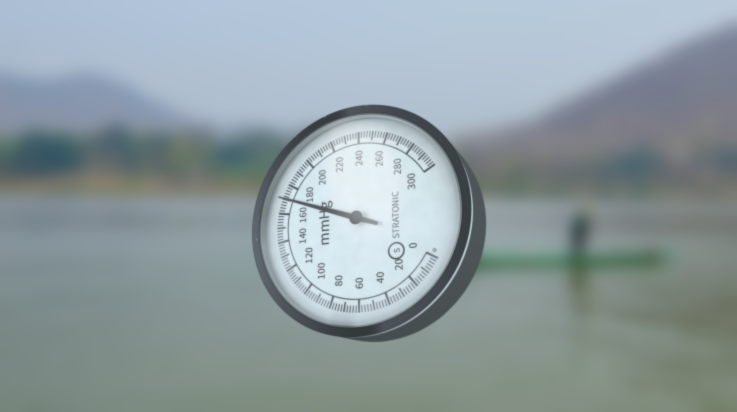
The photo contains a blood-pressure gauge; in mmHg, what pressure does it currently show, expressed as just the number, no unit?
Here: 170
